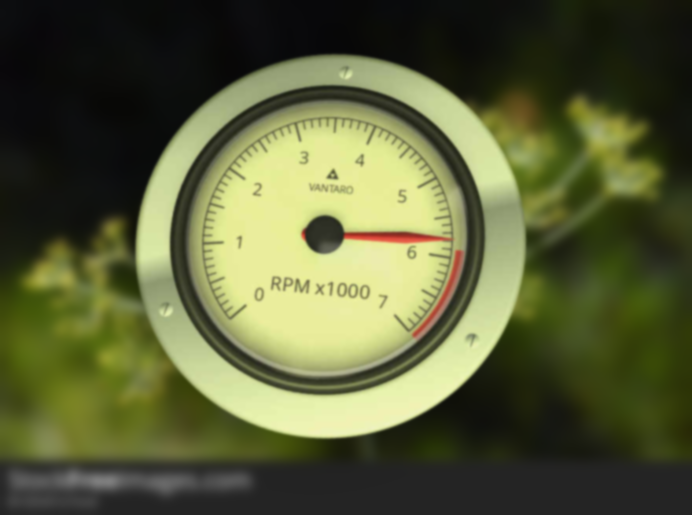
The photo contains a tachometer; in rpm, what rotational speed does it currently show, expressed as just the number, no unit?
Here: 5800
